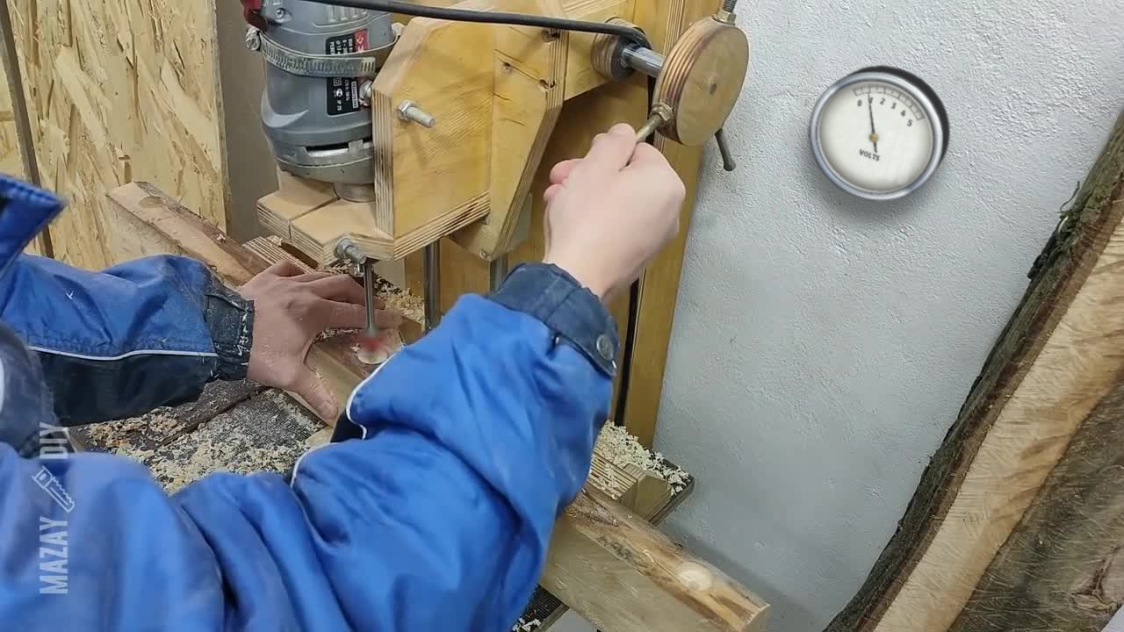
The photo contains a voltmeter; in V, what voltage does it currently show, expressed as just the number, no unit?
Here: 1
